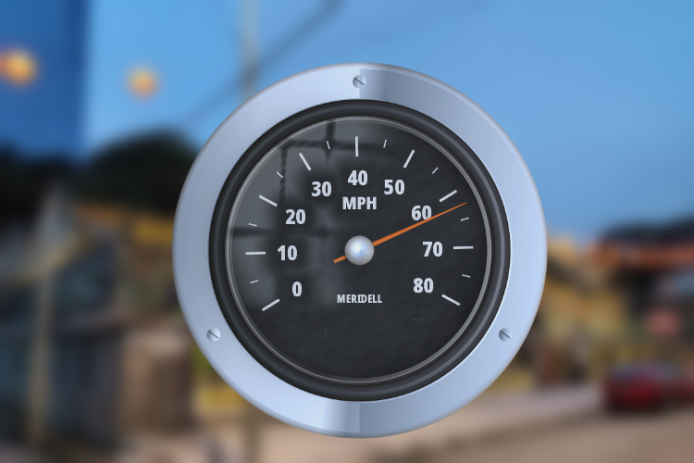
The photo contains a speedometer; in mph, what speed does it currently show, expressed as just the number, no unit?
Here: 62.5
